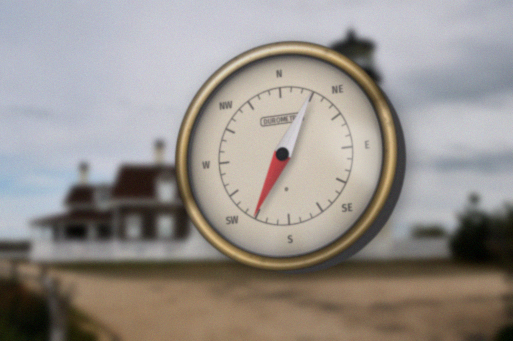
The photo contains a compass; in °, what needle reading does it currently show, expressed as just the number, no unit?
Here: 210
